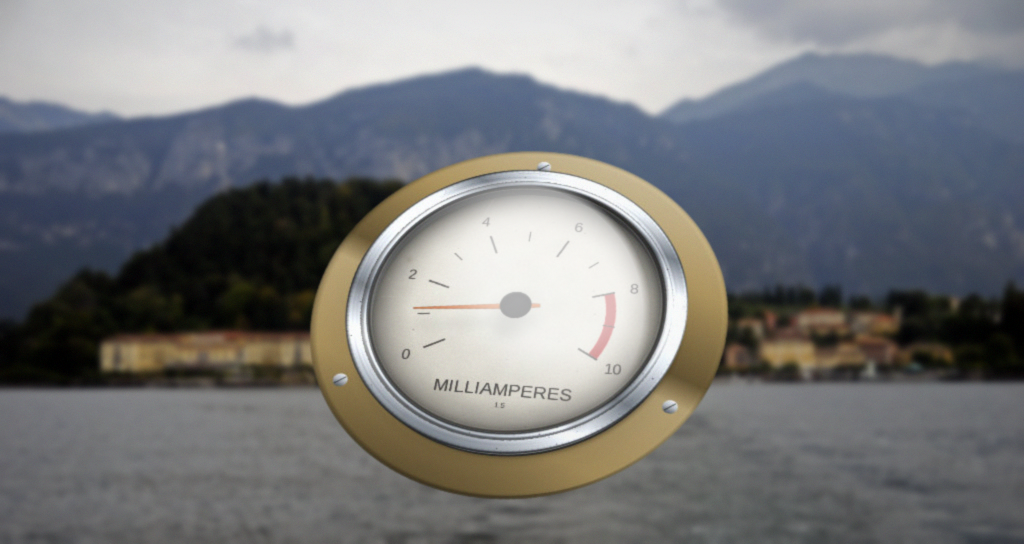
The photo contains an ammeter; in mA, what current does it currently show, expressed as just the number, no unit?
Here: 1
